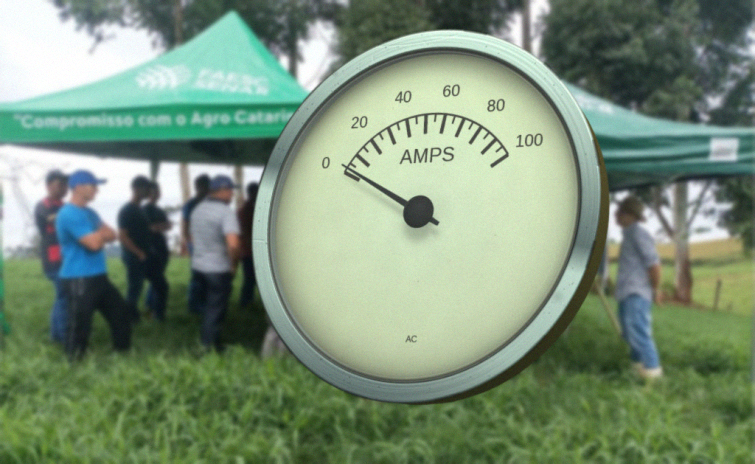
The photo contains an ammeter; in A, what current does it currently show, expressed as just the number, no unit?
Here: 2.5
